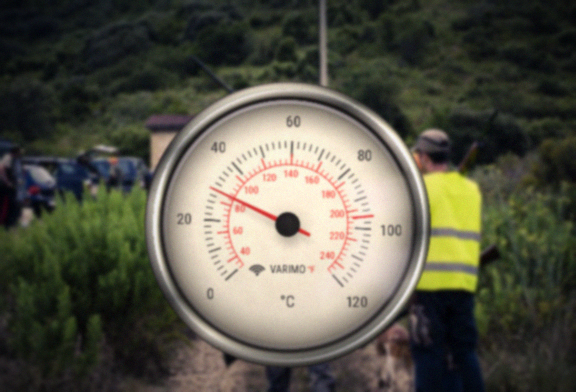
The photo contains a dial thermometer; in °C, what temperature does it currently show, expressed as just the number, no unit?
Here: 30
